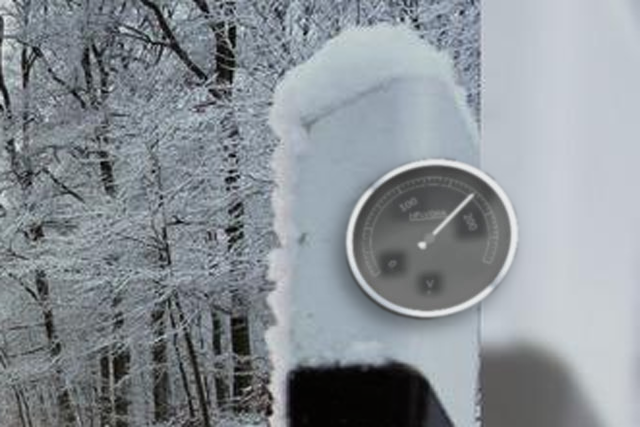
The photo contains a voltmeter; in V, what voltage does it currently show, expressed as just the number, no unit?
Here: 175
